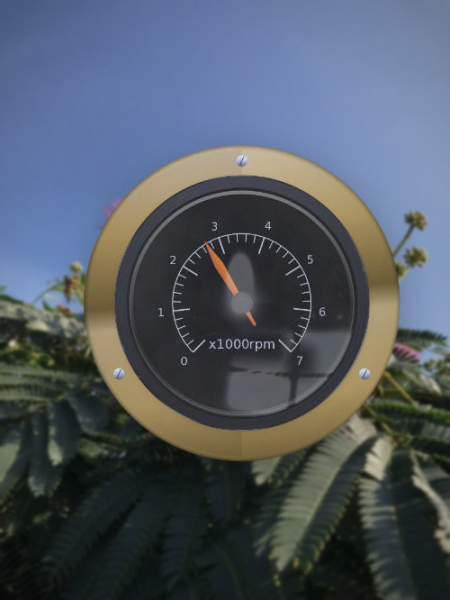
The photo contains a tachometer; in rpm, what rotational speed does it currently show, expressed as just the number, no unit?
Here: 2700
